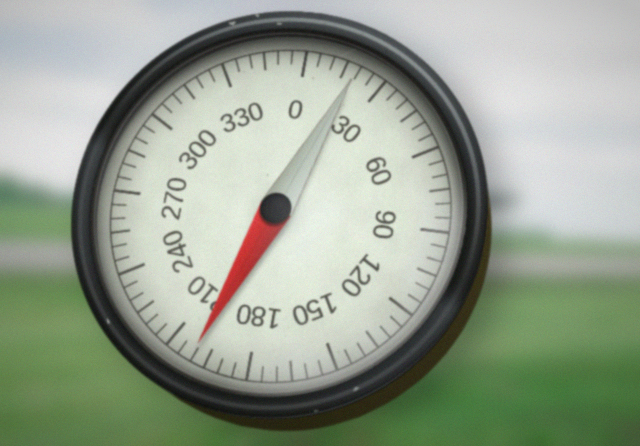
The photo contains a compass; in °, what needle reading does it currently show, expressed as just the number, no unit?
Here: 200
